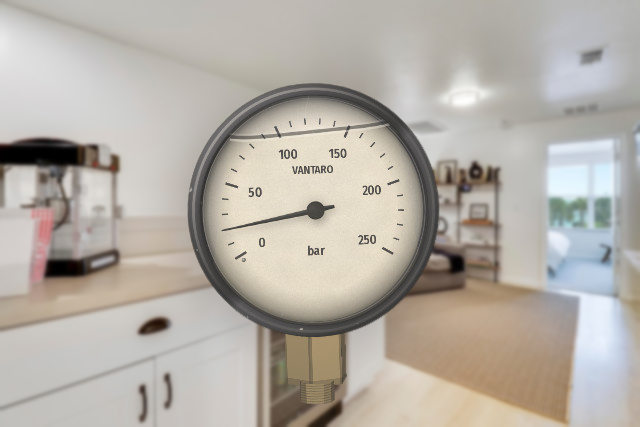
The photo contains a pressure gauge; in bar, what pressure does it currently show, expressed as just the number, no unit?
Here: 20
